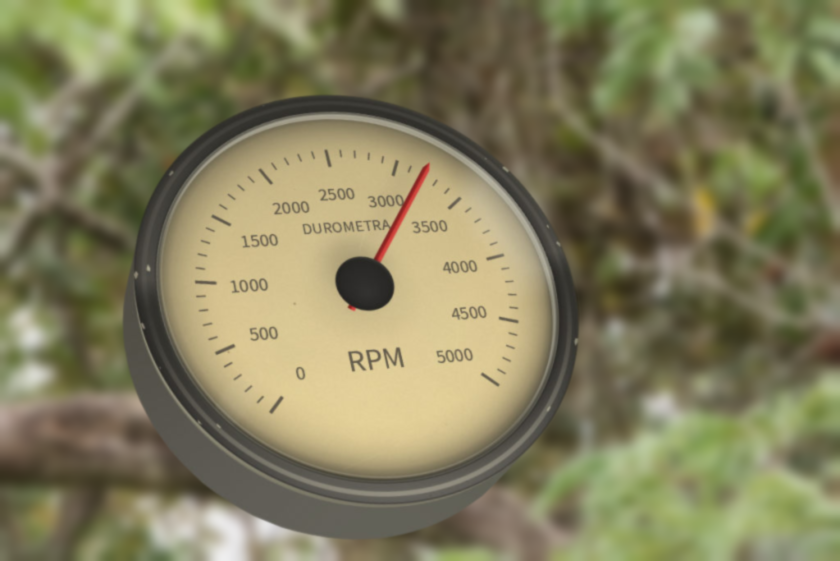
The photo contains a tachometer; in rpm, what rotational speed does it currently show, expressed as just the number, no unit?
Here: 3200
